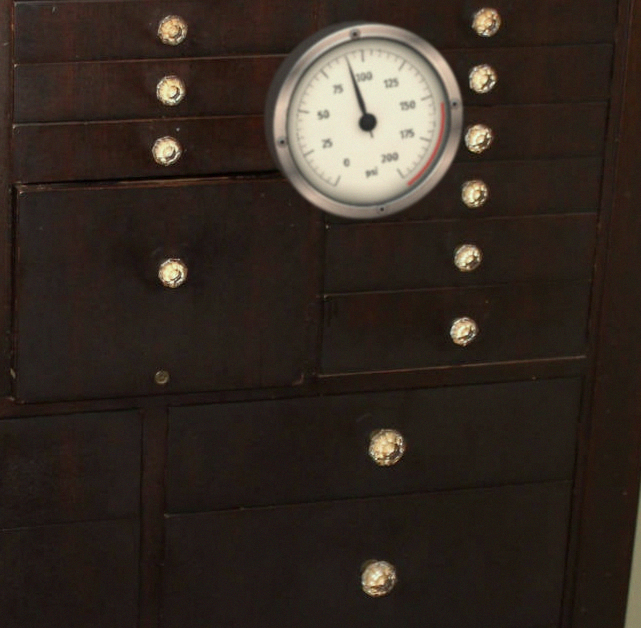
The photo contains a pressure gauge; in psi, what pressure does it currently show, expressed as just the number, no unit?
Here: 90
